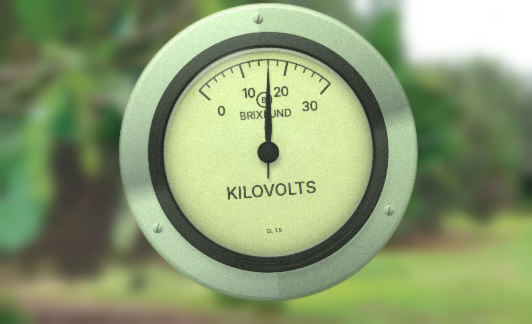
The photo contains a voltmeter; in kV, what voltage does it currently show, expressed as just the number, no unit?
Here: 16
